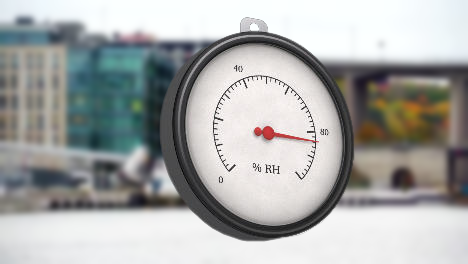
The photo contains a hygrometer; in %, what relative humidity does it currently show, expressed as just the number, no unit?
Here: 84
